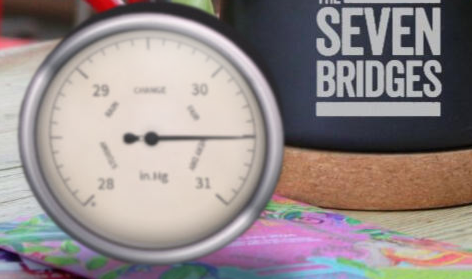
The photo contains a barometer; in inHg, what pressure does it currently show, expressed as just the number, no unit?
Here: 30.5
